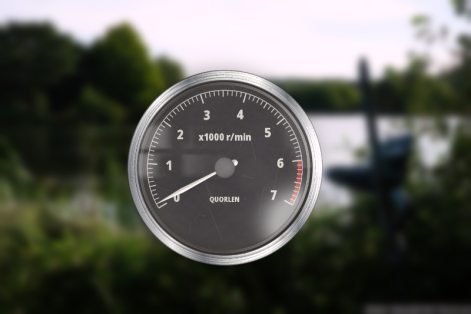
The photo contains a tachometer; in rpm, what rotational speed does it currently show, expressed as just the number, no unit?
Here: 100
